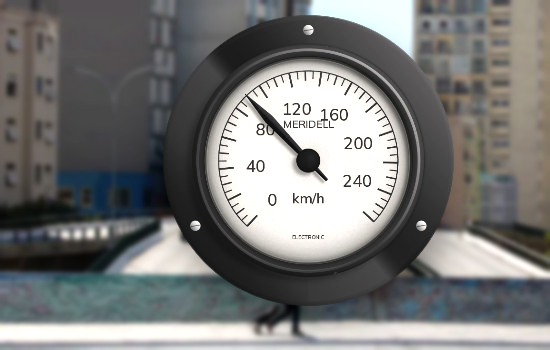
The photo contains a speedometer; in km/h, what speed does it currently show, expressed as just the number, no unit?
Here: 90
